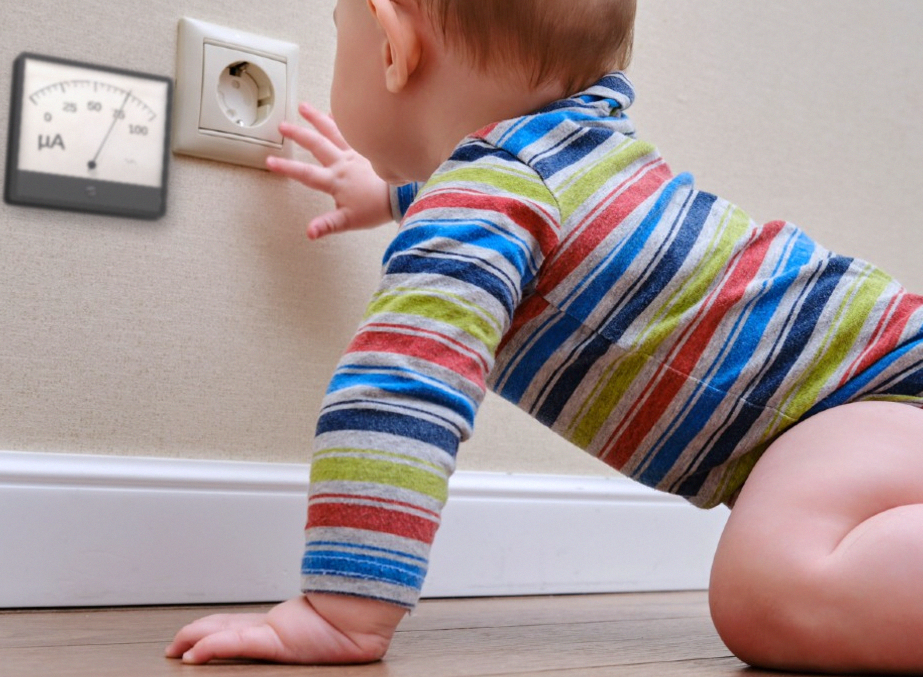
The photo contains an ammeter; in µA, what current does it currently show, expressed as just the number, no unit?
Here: 75
